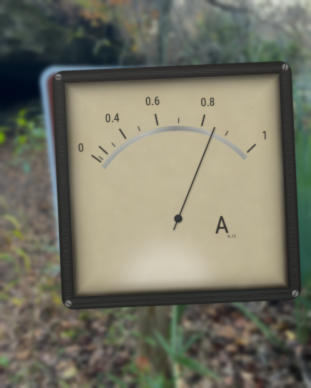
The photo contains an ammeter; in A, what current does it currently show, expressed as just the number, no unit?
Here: 0.85
